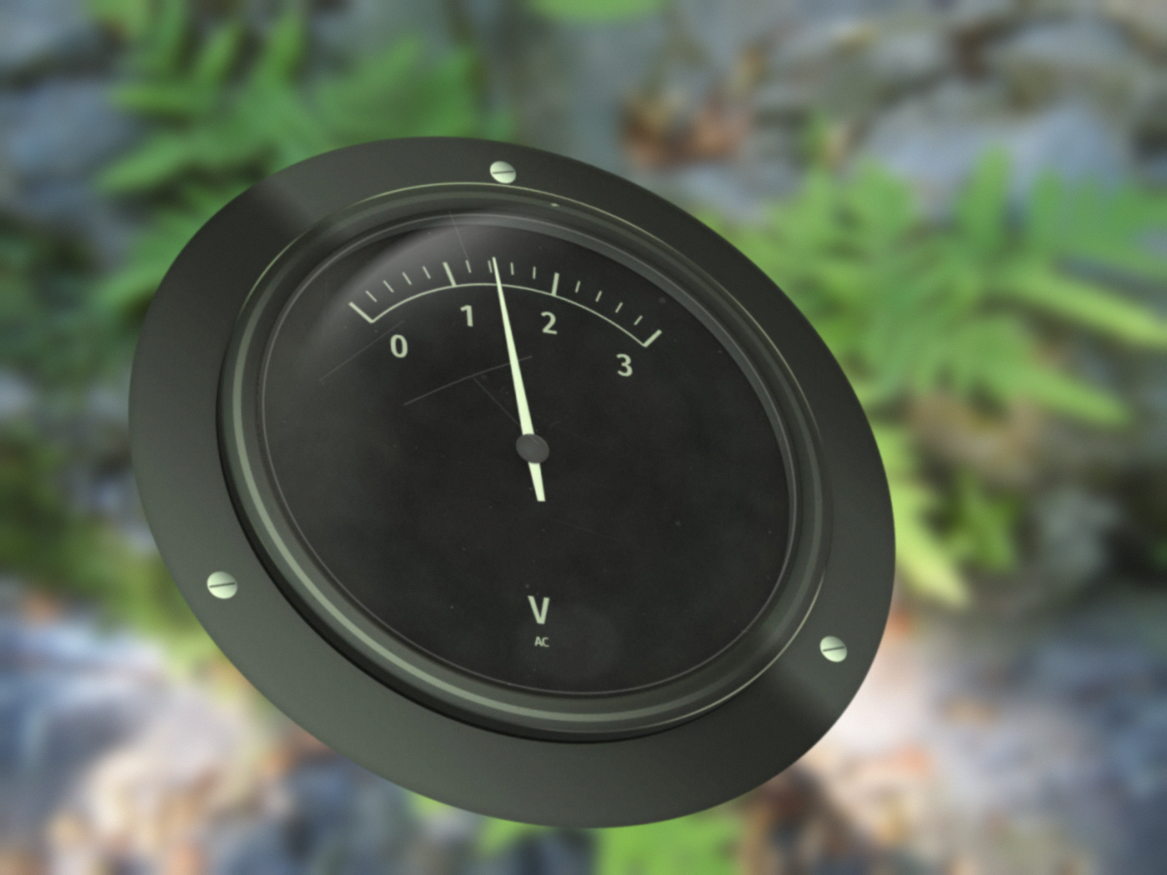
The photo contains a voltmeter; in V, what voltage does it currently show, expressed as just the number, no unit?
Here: 1.4
